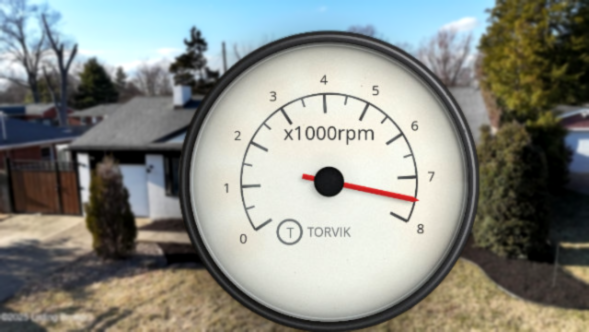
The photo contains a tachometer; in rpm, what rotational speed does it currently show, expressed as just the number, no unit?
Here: 7500
